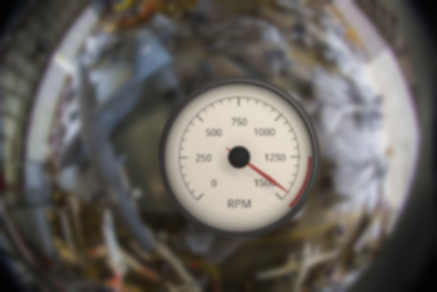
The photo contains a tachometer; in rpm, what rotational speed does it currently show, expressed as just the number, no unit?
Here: 1450
